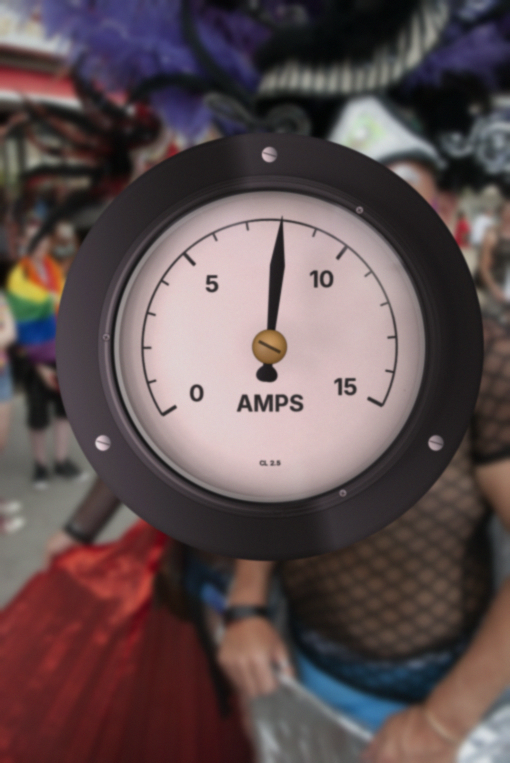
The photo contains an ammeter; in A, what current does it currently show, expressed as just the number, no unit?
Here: 8
